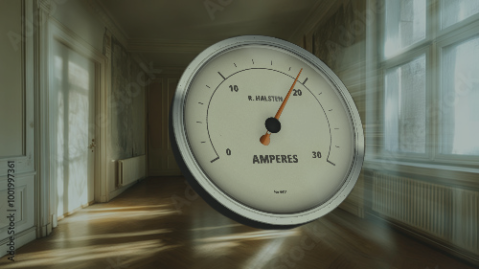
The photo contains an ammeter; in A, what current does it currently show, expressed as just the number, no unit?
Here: 19
